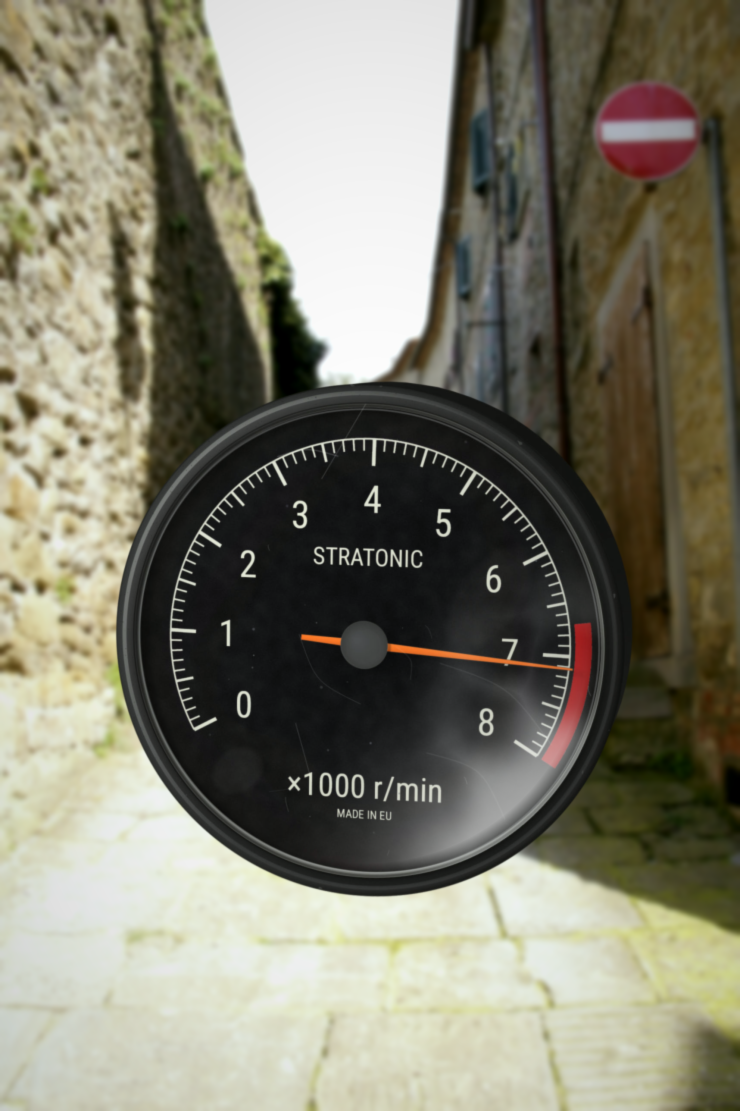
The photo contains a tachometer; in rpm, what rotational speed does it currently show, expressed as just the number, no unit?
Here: 7100
